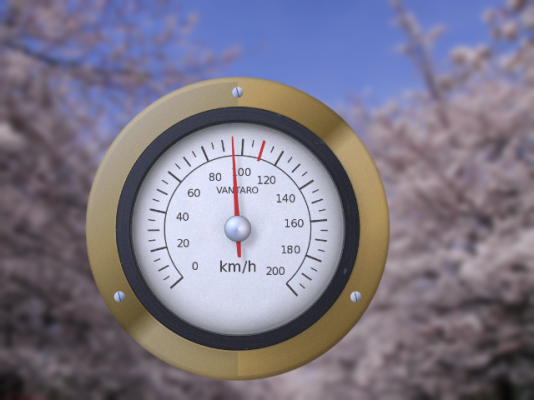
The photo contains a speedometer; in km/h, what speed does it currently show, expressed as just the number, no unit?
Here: 95
